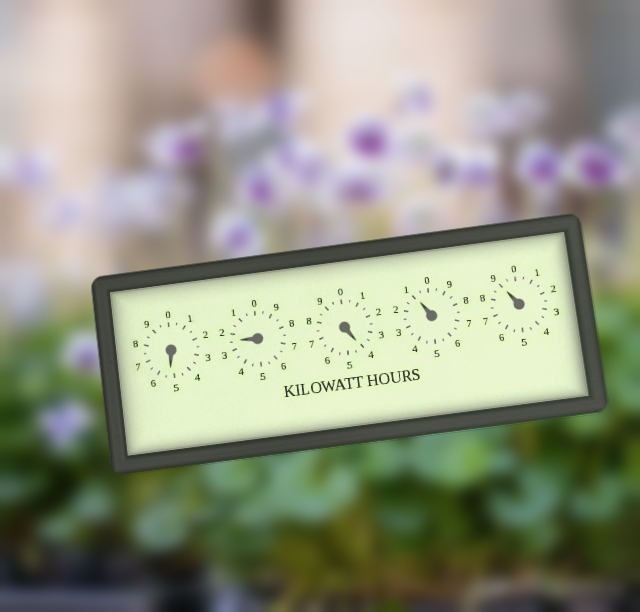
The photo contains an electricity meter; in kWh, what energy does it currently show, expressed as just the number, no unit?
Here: 52409
